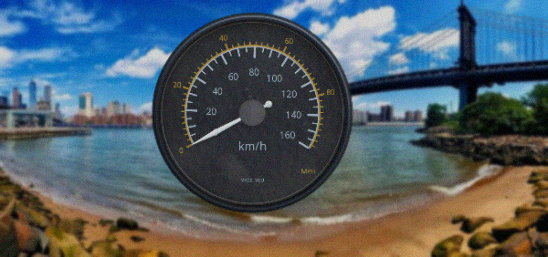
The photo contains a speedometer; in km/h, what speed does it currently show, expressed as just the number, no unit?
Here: 0
